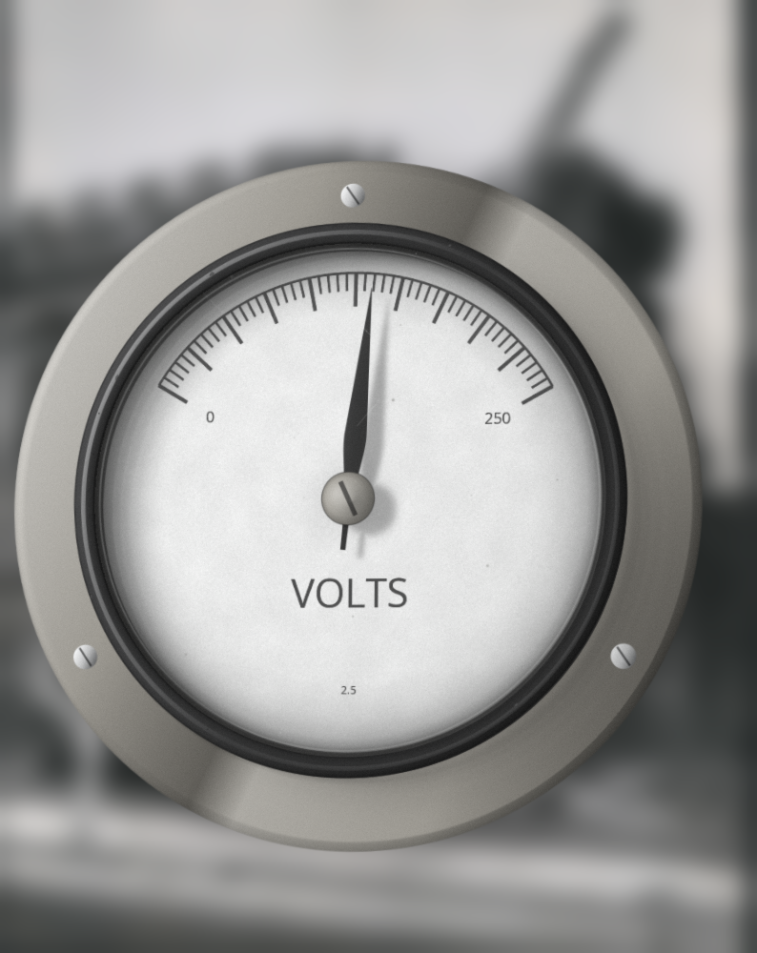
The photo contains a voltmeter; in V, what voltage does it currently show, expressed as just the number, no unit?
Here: 135
